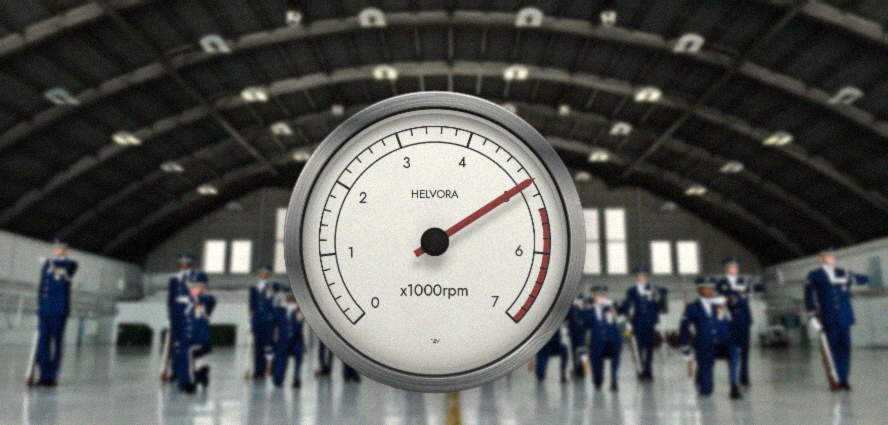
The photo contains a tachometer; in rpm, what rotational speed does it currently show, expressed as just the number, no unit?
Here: 5000
